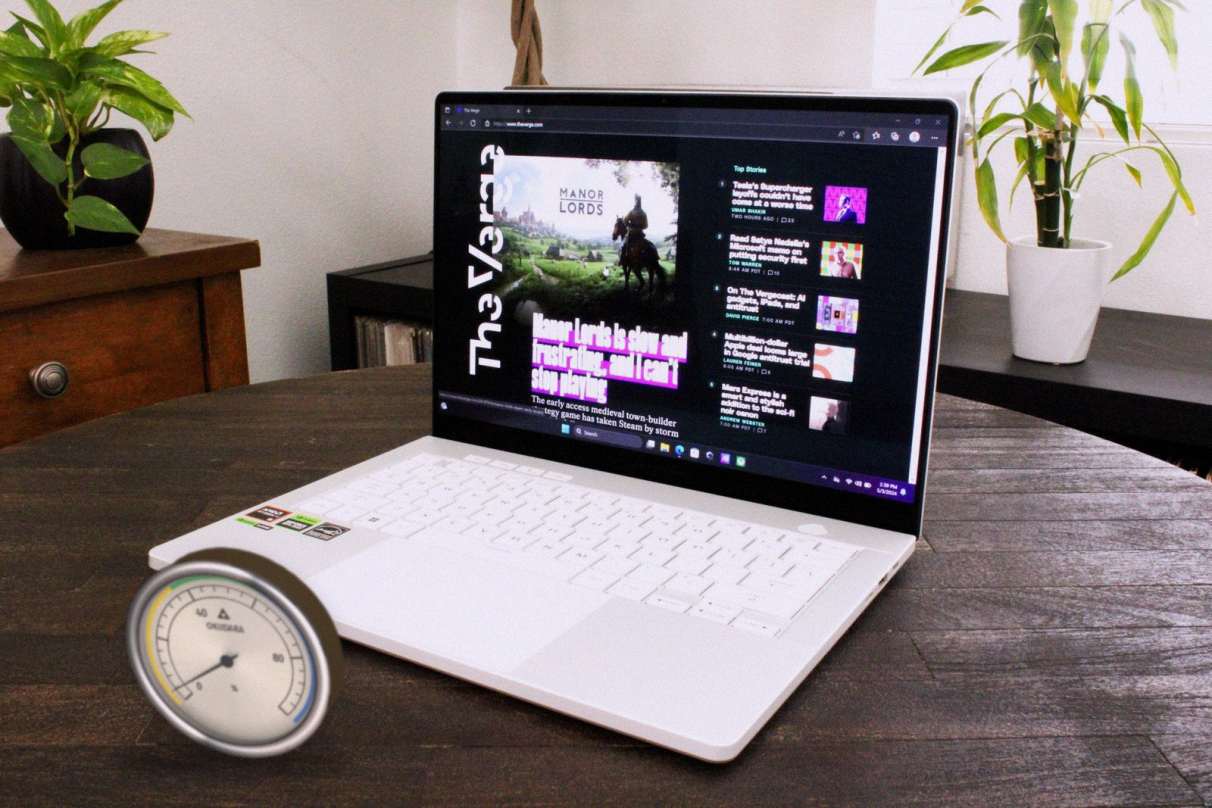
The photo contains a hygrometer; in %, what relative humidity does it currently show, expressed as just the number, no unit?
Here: 4
